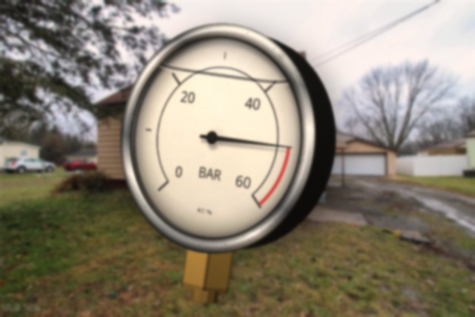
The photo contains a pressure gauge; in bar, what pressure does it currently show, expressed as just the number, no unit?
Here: 50
